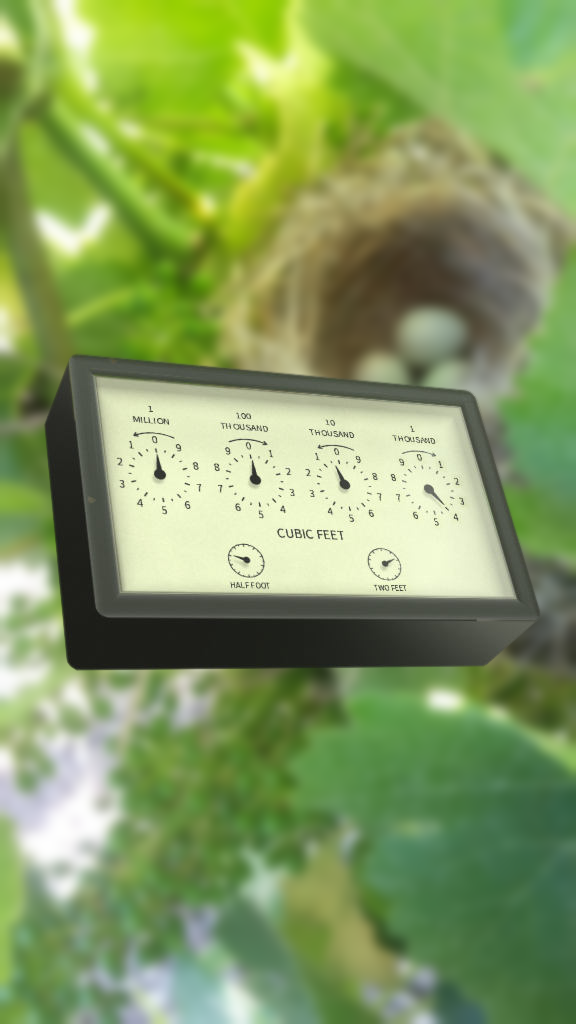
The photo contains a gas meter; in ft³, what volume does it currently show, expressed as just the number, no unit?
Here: 400
